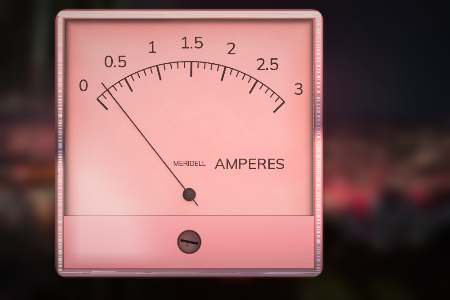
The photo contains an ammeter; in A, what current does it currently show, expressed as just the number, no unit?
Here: 0.2
